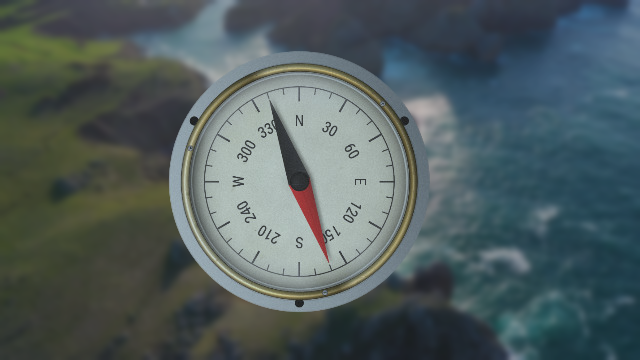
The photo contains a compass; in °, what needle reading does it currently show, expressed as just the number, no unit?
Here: 160
